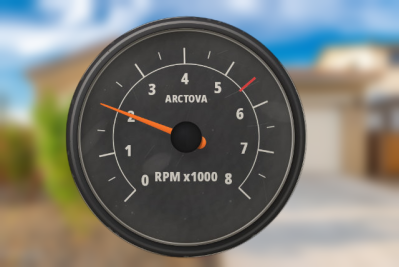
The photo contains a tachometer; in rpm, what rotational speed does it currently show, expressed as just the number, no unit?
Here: 2000
